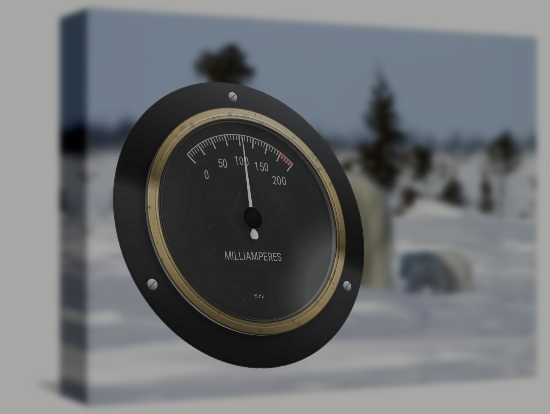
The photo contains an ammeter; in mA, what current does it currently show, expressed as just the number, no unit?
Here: 100
